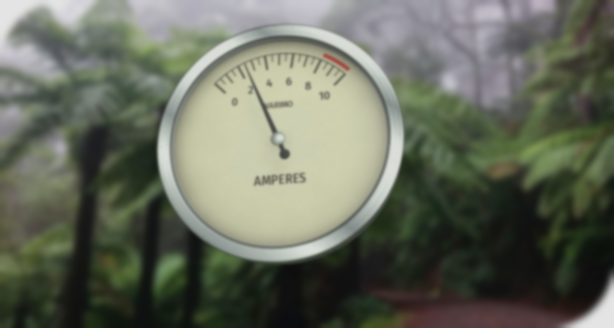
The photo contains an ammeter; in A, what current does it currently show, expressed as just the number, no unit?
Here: 2.5
